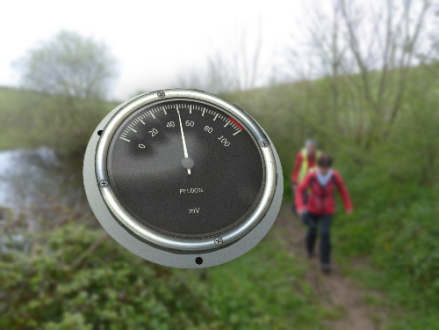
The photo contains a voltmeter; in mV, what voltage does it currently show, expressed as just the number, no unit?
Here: 50
